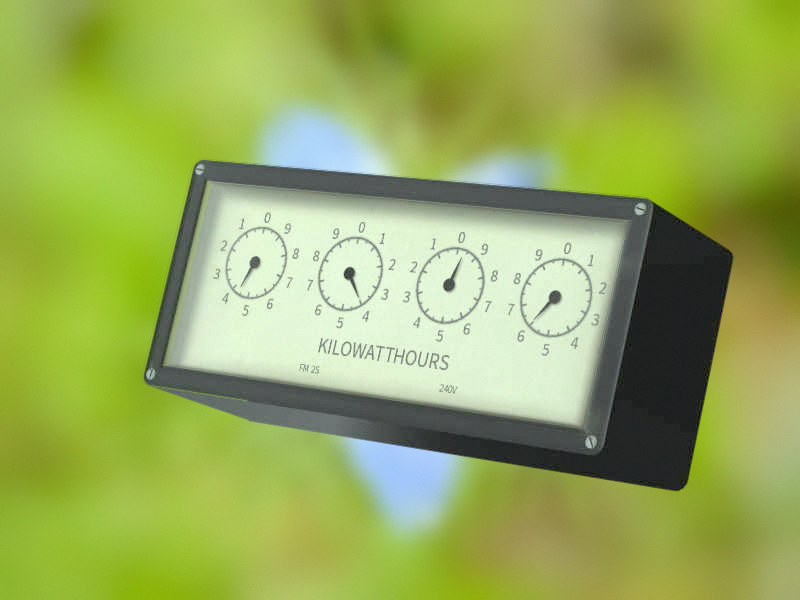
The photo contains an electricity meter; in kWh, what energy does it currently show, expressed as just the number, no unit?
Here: 4396
